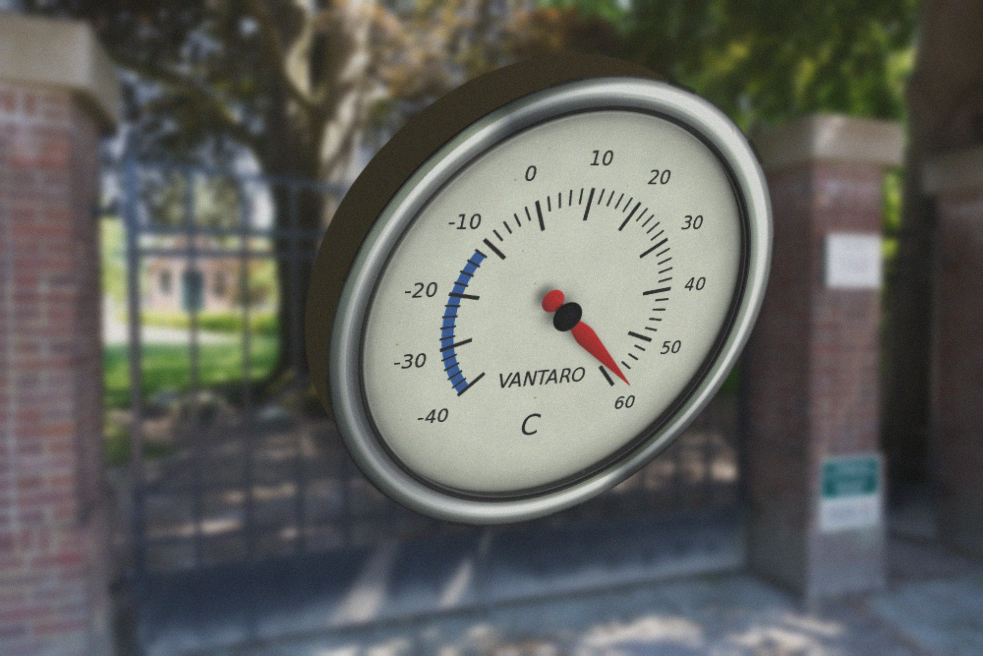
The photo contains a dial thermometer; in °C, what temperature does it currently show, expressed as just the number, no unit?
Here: 58
